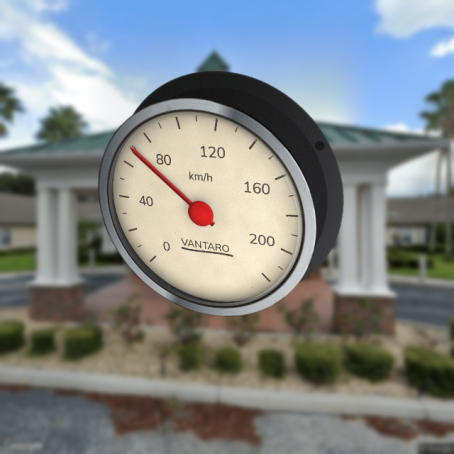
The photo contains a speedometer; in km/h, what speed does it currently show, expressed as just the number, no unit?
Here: 70
